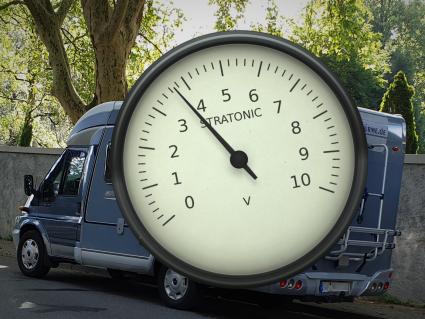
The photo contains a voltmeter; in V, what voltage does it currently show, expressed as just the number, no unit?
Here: 3.7
